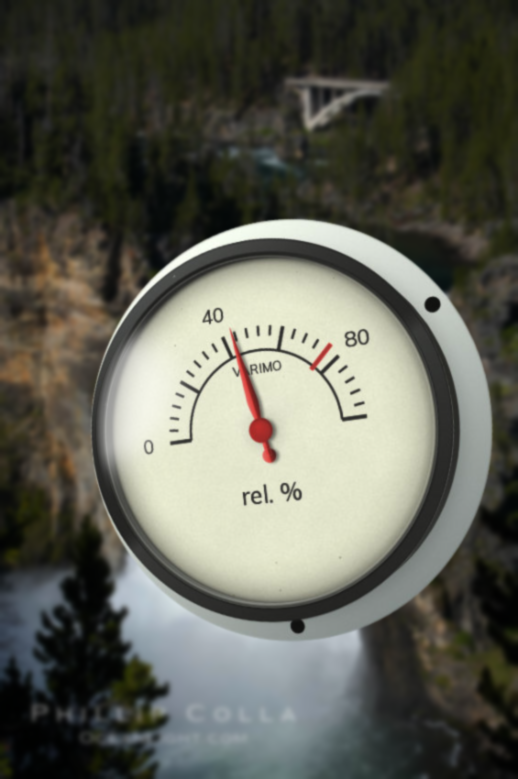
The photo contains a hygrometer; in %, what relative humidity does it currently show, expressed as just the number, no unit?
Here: 44
